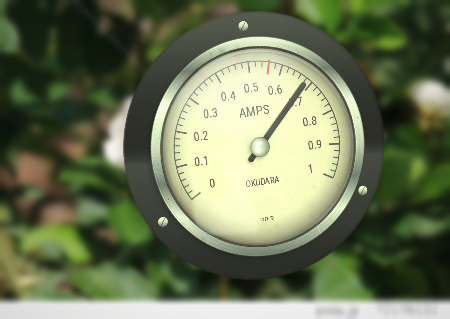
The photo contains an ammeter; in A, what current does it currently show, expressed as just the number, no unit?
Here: 0.68
